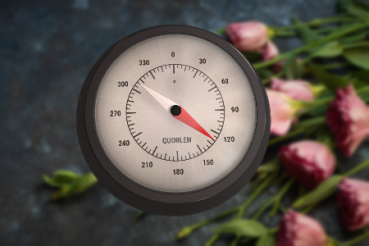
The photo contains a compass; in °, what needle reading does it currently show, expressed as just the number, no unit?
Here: 130
